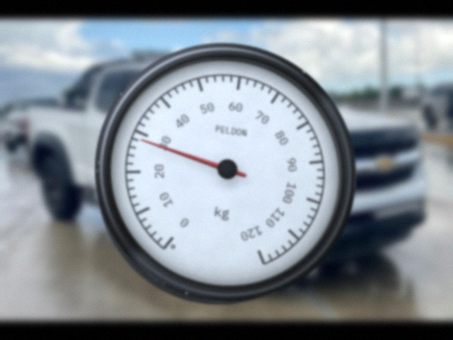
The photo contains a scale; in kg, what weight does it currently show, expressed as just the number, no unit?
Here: 28
